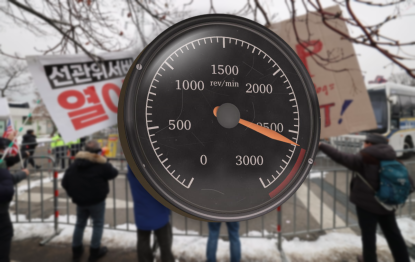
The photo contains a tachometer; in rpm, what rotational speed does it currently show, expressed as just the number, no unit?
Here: 2600
